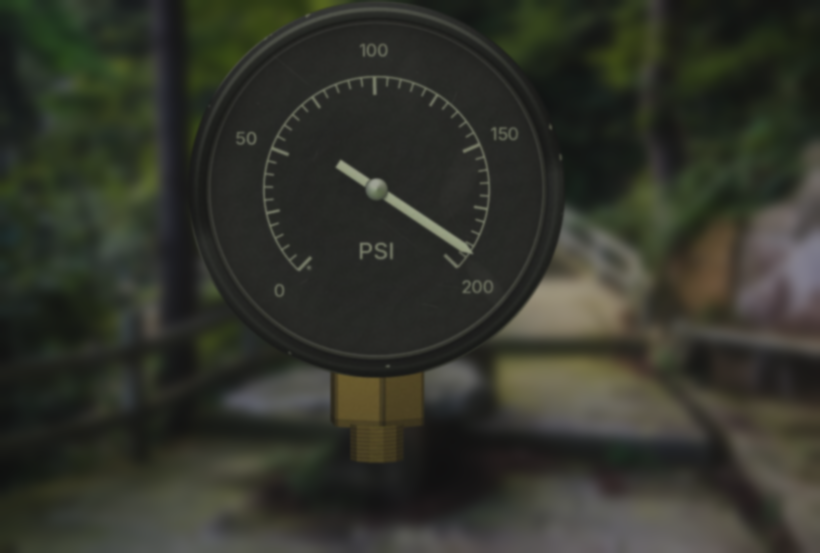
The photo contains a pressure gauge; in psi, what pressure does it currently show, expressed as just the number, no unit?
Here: 192.5
